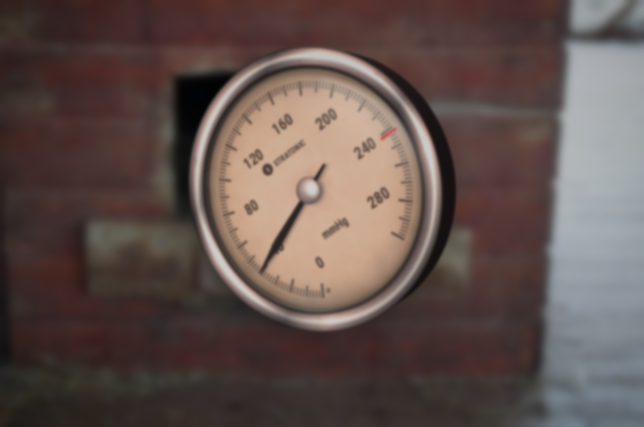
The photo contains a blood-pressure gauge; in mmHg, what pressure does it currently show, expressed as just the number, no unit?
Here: 40
